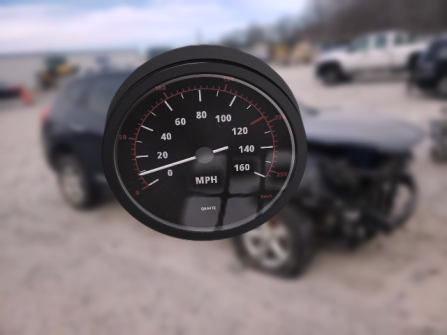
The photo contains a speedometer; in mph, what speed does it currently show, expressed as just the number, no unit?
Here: 10
